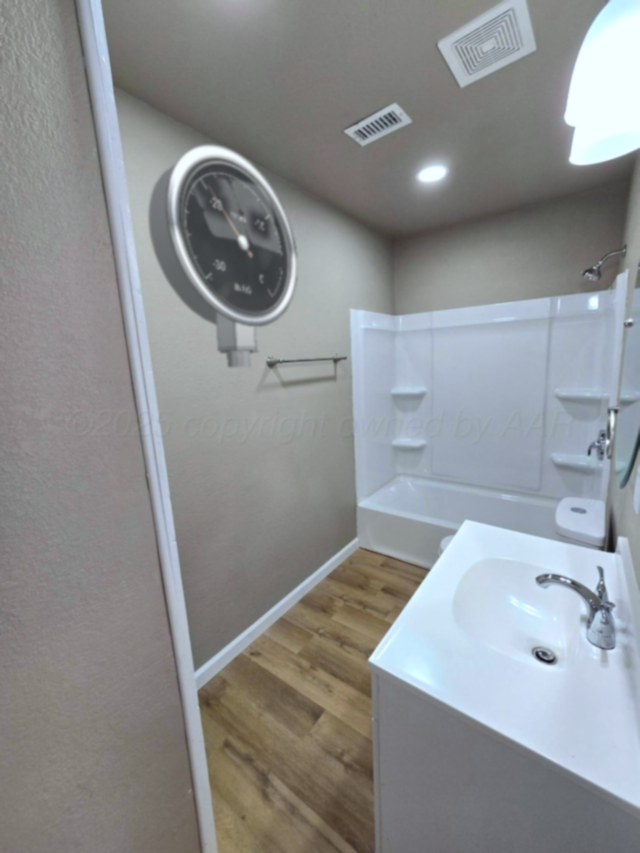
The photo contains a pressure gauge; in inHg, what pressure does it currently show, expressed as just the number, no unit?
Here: -20
